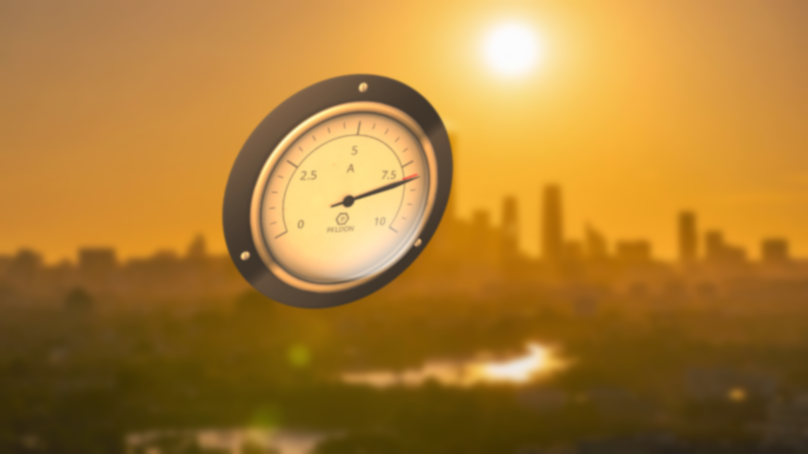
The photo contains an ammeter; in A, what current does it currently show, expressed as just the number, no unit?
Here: 8
